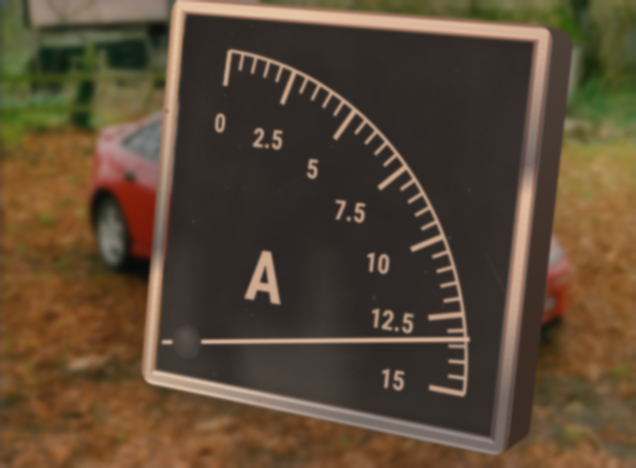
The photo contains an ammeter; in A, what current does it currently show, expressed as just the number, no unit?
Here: 13.25
